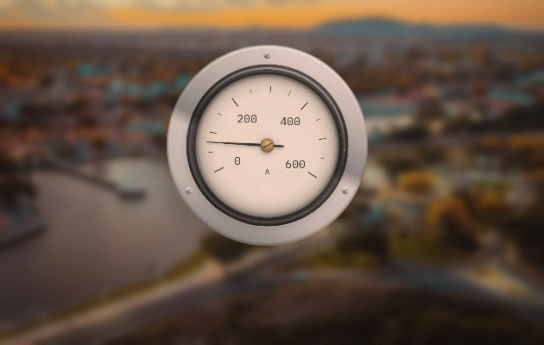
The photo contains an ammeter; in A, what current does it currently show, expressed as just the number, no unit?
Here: 75
